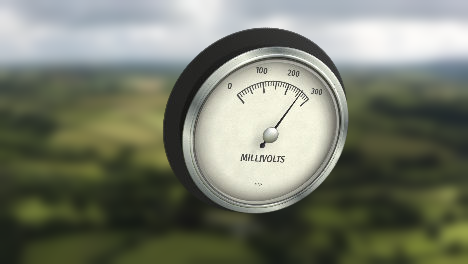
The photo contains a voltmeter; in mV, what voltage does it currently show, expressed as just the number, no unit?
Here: 250
